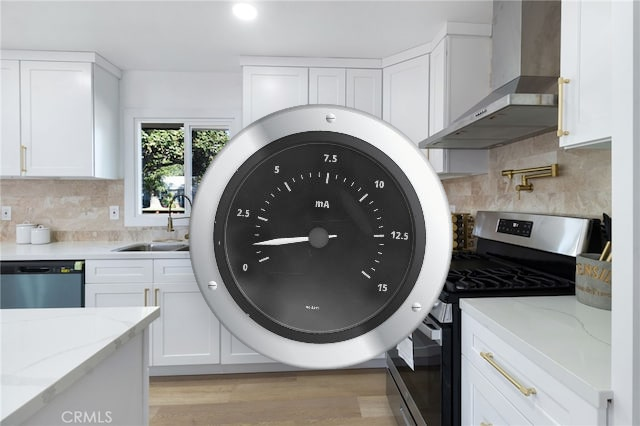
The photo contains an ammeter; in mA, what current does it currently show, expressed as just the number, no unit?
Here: 1
